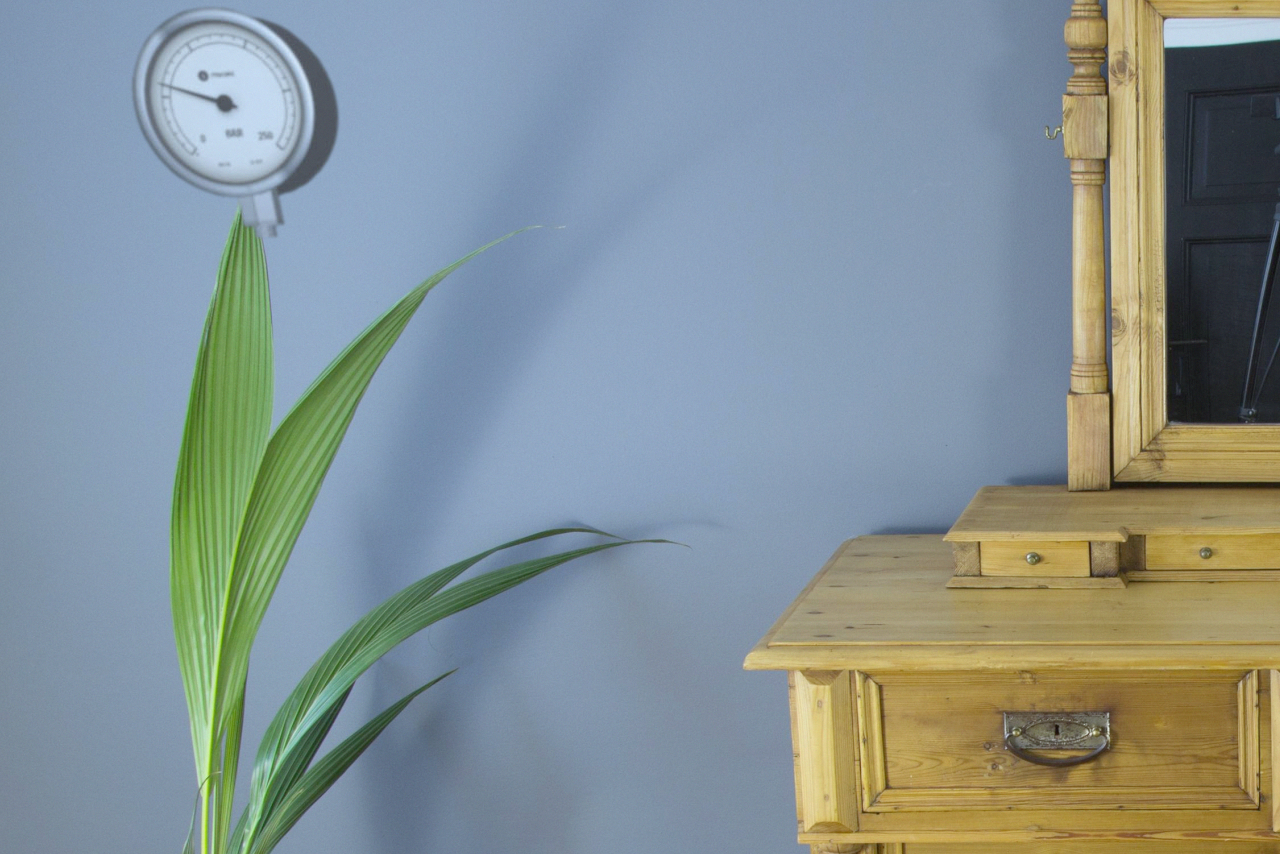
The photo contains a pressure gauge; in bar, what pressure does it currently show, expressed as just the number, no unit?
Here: 60
